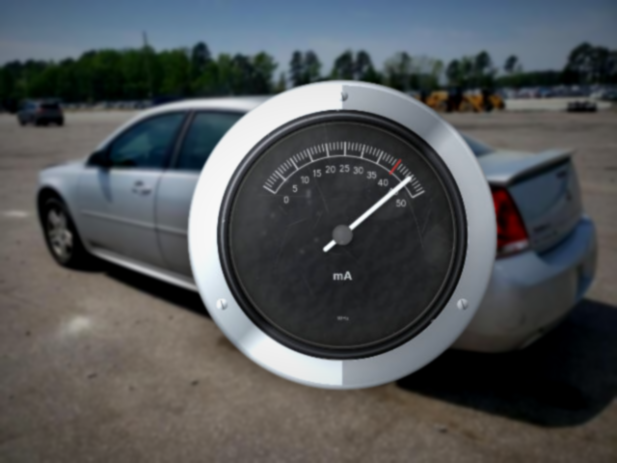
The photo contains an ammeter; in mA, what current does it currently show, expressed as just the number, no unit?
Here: 45
